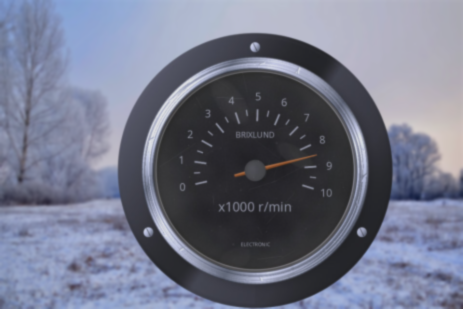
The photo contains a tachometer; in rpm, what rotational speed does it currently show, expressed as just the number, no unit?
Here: 8500
